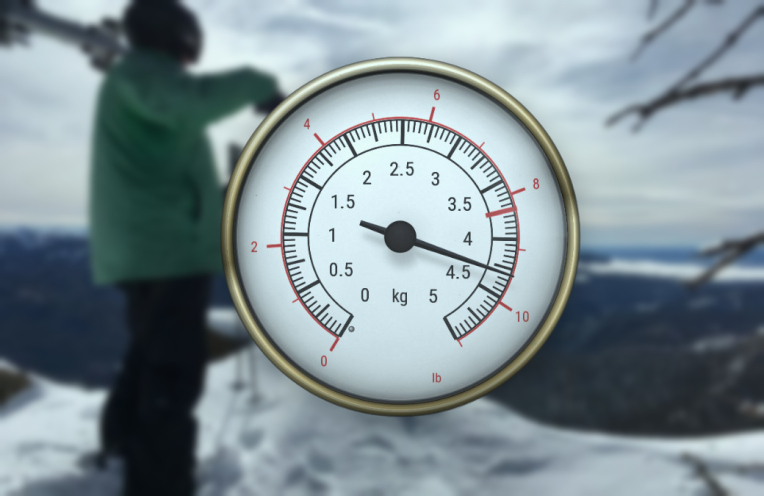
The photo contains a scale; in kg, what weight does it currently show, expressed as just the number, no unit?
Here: 4.3
